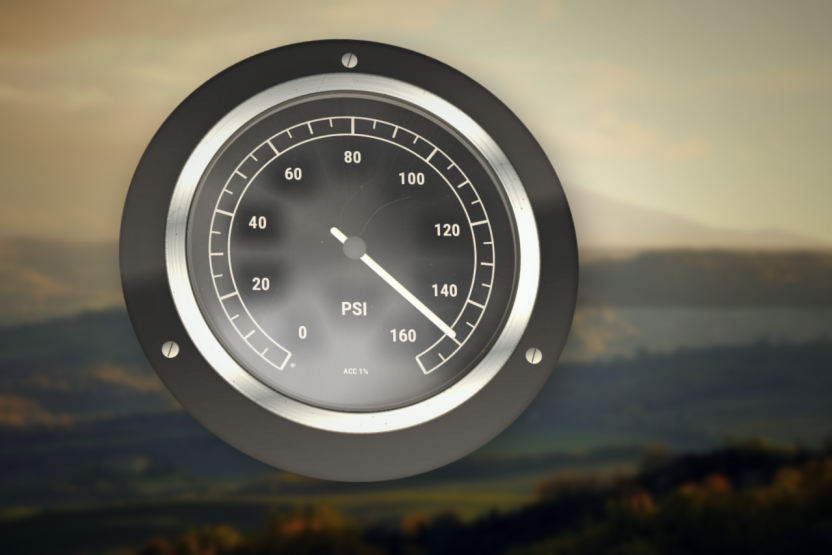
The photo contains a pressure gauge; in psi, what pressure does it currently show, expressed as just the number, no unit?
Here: 150
